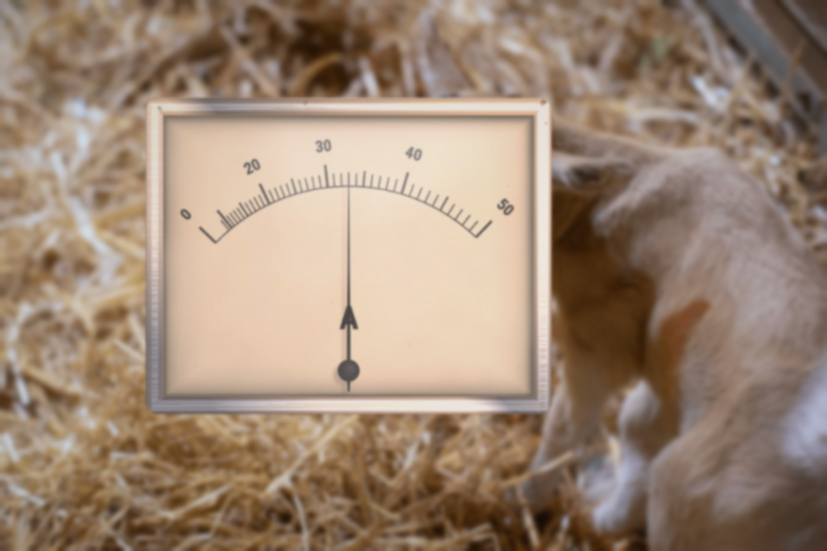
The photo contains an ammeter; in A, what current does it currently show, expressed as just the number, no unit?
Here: 33
